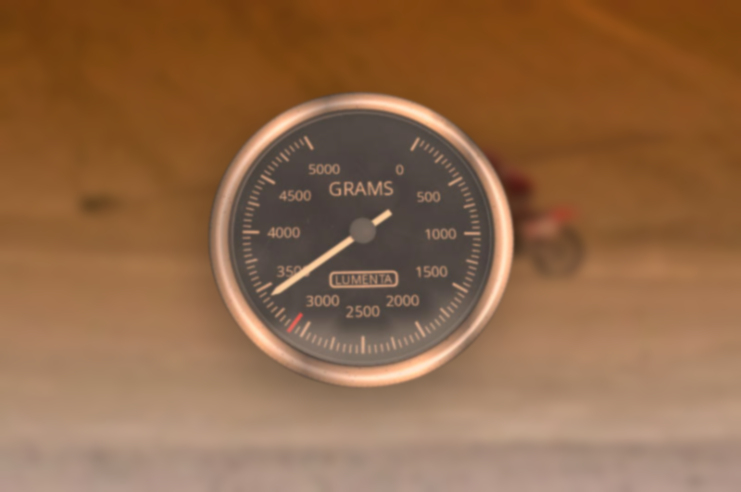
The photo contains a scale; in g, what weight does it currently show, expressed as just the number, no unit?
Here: 3400
